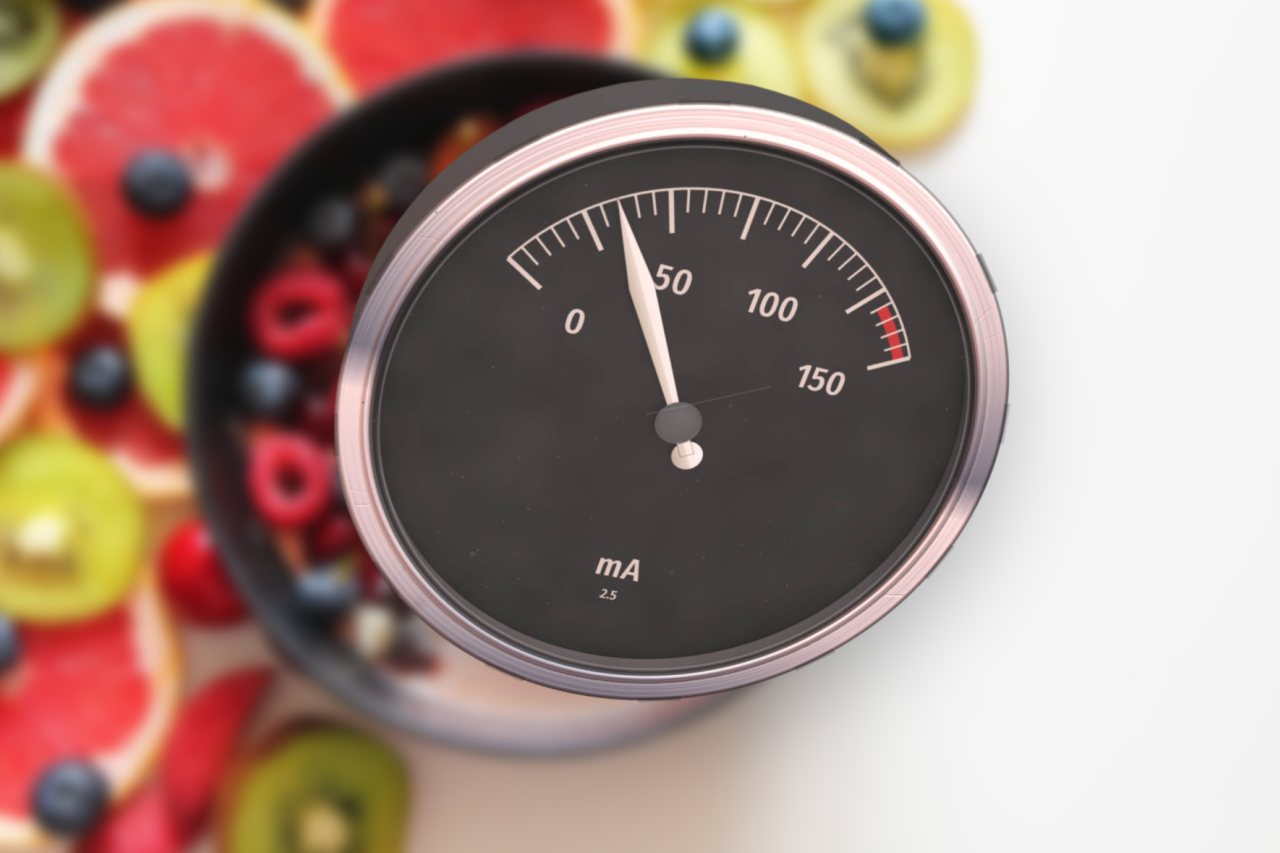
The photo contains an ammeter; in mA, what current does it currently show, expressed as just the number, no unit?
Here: 35
